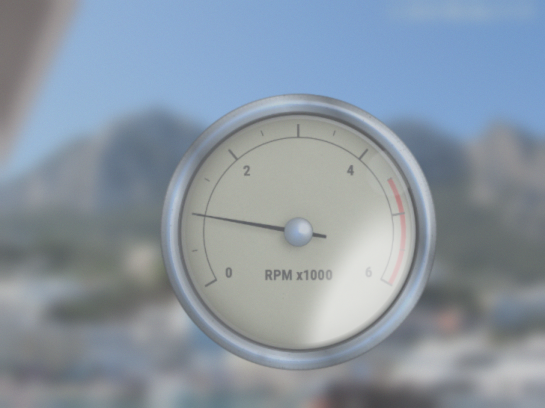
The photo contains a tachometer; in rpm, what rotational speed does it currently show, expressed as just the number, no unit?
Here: 1000
